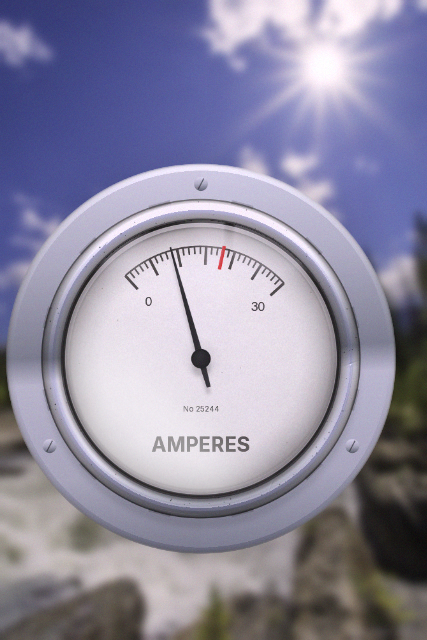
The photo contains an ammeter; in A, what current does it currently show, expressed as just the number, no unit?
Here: 9
